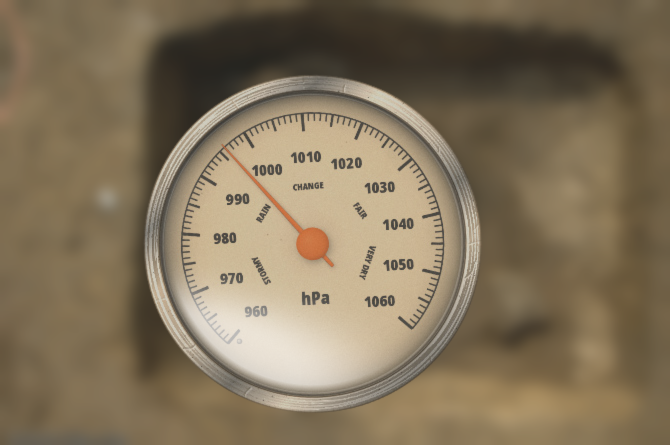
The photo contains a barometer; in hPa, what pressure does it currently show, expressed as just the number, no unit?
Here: 996
